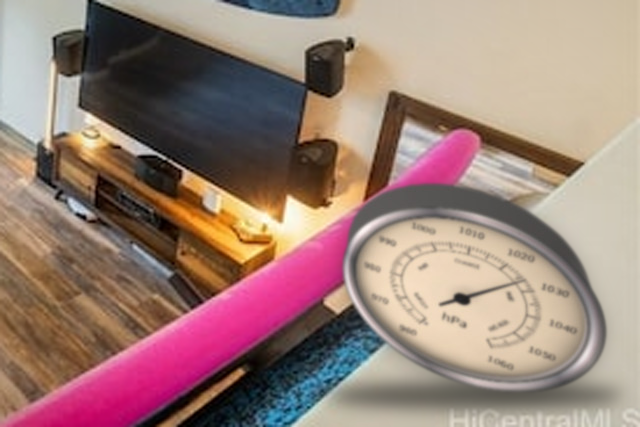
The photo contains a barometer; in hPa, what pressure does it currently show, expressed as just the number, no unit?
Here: 1025
